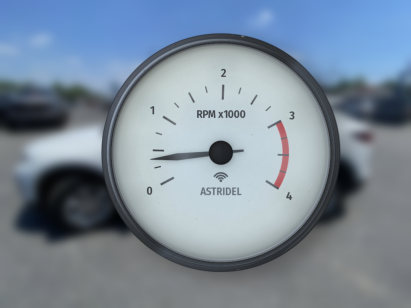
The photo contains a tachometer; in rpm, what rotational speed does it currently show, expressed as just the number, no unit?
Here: 375
